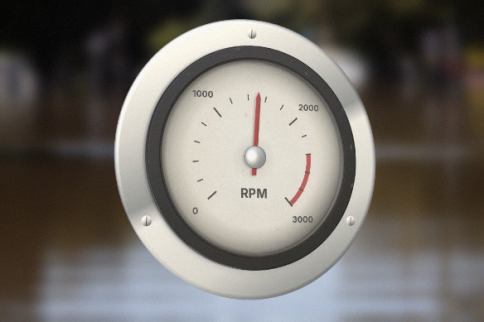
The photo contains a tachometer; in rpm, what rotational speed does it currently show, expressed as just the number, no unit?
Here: 1500
